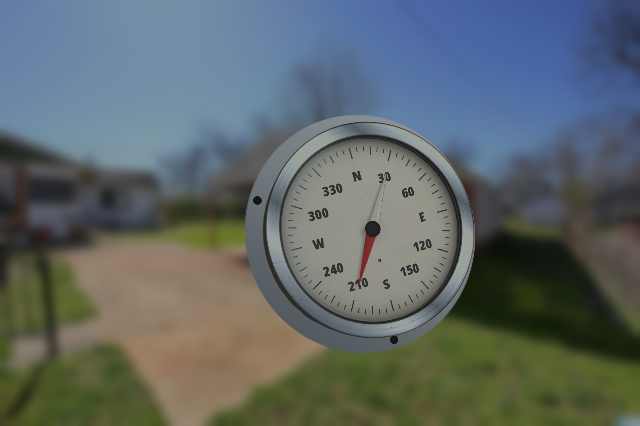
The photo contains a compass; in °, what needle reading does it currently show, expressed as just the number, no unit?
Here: 210
